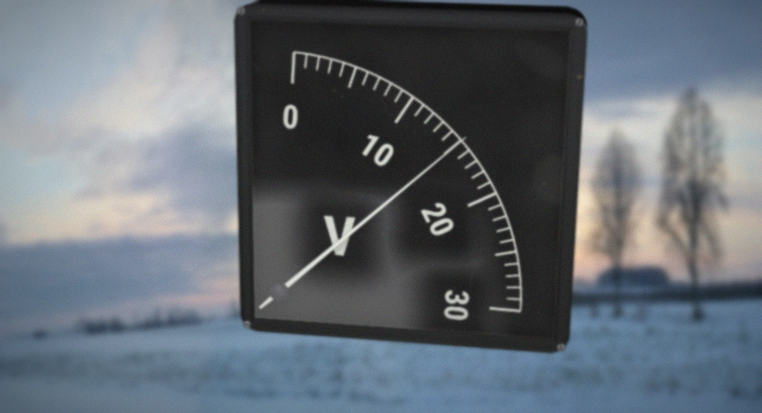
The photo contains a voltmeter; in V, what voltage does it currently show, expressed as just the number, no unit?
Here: 15
